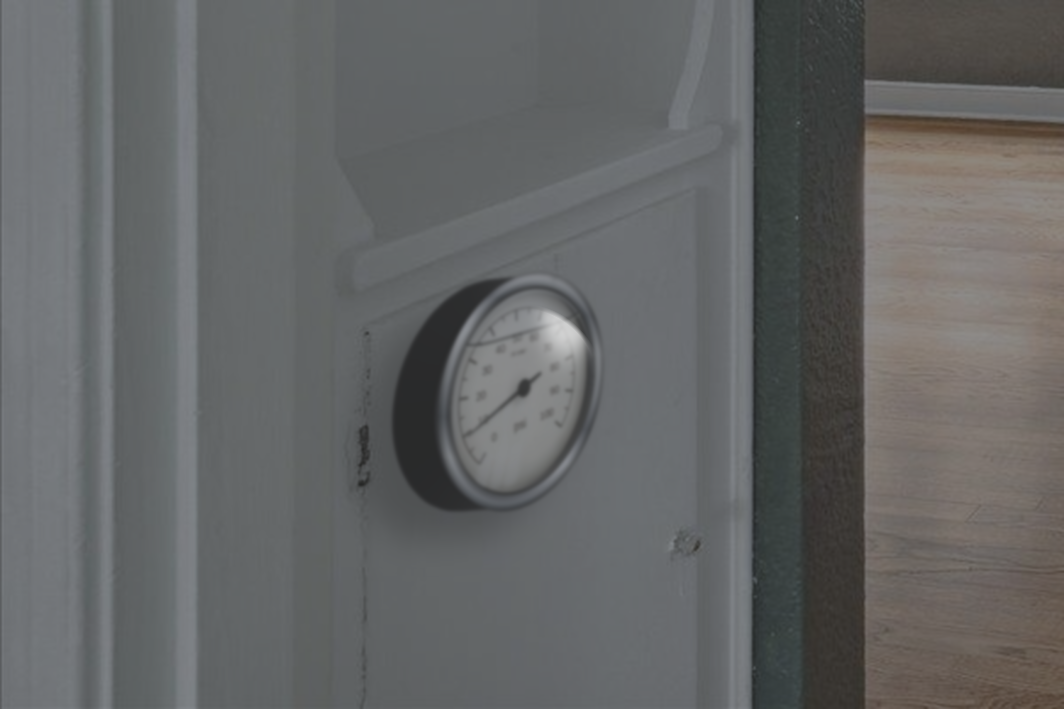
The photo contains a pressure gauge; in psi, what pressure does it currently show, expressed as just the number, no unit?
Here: 10
